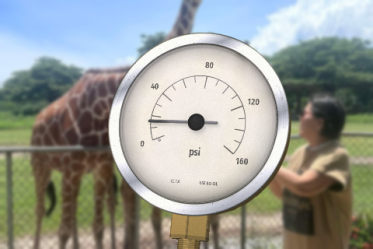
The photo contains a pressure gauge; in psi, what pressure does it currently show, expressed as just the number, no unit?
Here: 15
